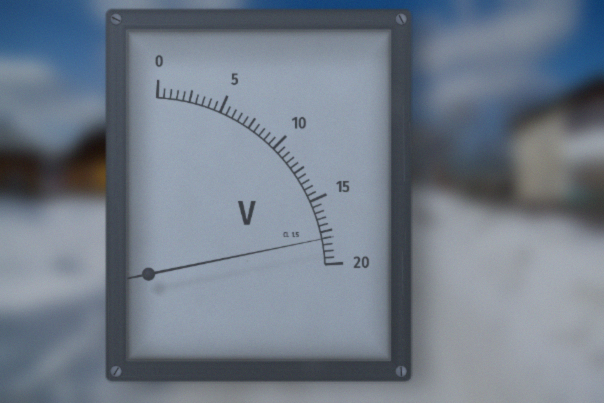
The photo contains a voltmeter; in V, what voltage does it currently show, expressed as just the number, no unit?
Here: 18
